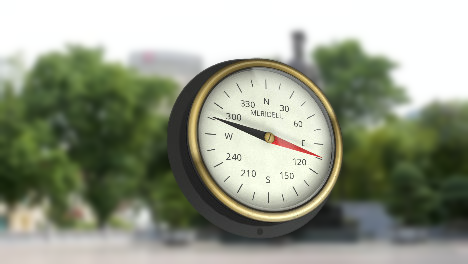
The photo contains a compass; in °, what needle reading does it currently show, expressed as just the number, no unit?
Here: 105
